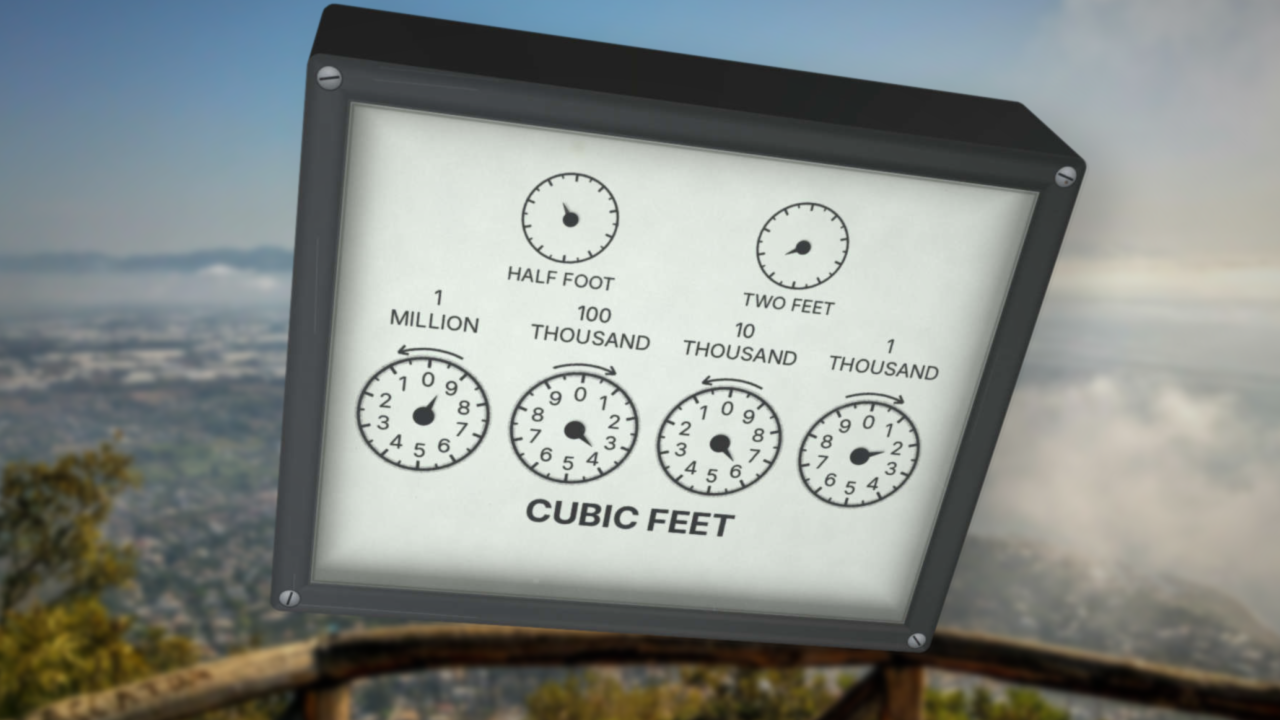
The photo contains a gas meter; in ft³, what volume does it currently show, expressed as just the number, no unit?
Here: 936200
